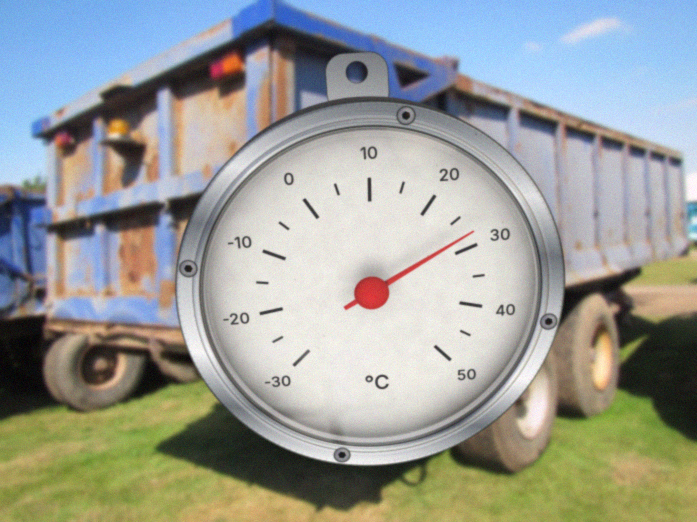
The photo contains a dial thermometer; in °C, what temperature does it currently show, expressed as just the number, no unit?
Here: 27.5
